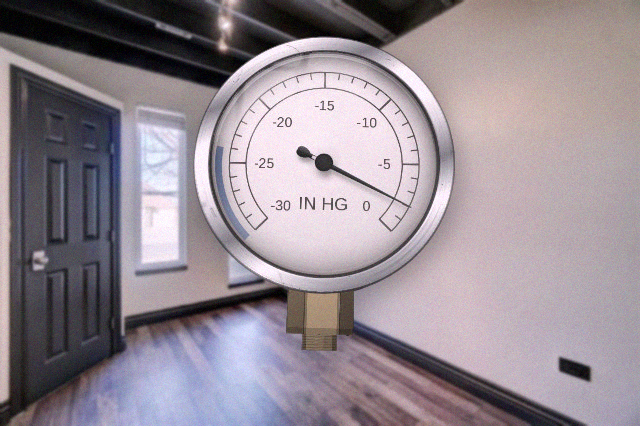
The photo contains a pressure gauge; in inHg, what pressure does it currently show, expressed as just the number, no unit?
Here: -2
